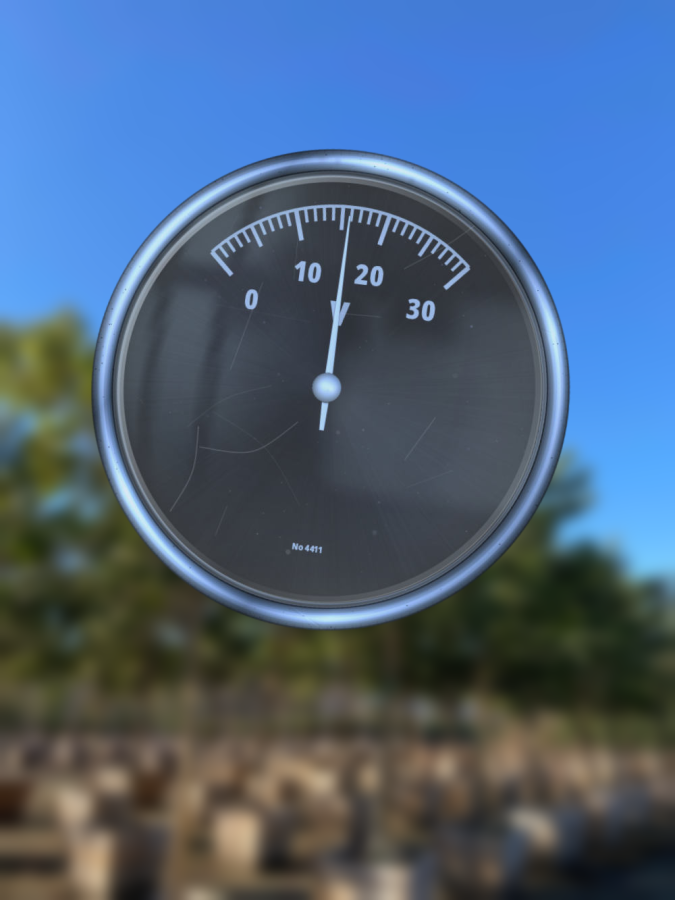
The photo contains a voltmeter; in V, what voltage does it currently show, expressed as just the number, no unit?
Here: 16
